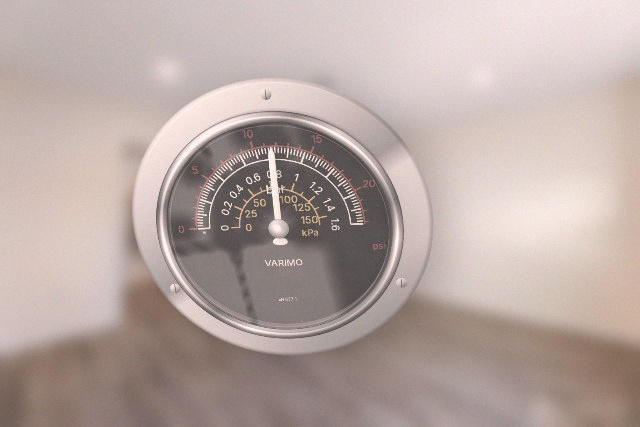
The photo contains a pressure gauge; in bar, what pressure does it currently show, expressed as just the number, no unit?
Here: 0.8
